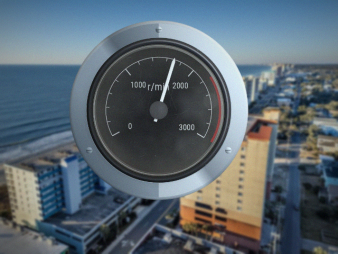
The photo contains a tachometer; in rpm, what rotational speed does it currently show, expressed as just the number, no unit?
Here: 1700
